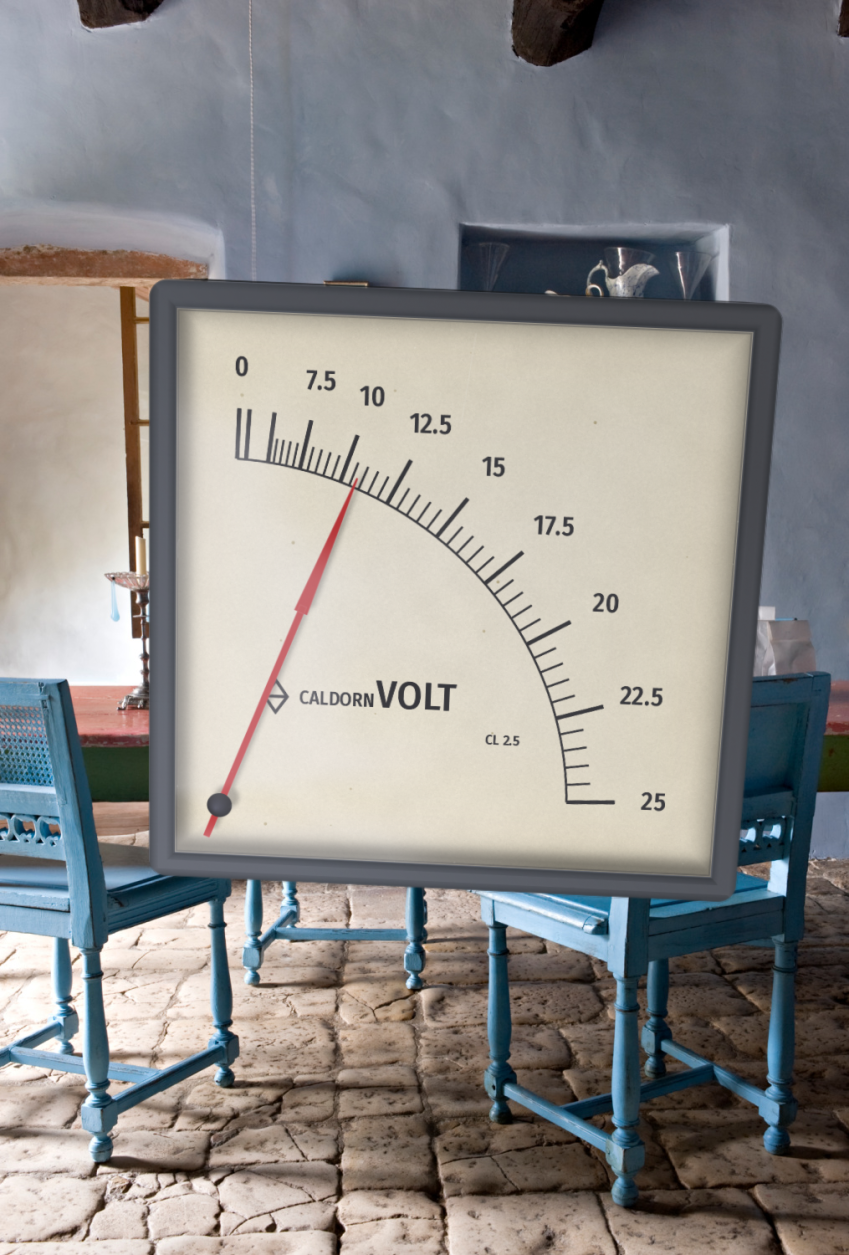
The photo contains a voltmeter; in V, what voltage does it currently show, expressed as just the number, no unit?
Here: 10.75
